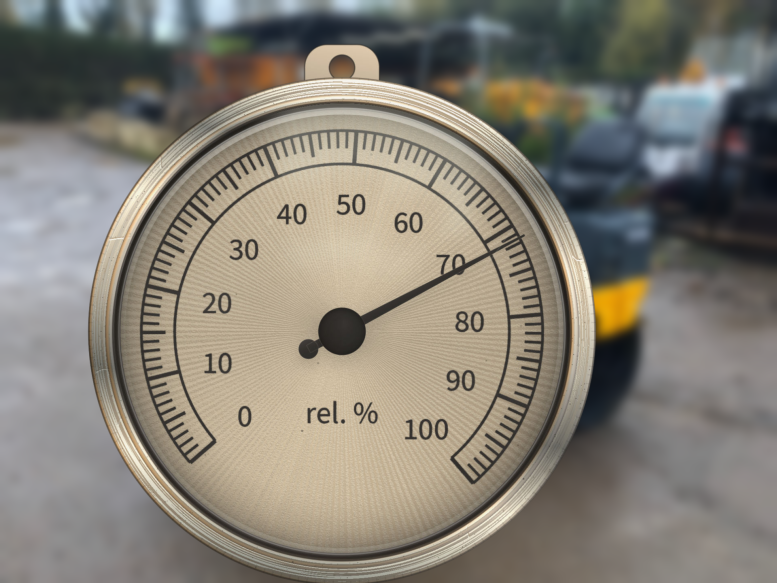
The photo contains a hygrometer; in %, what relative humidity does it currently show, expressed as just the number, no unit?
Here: 71.5
